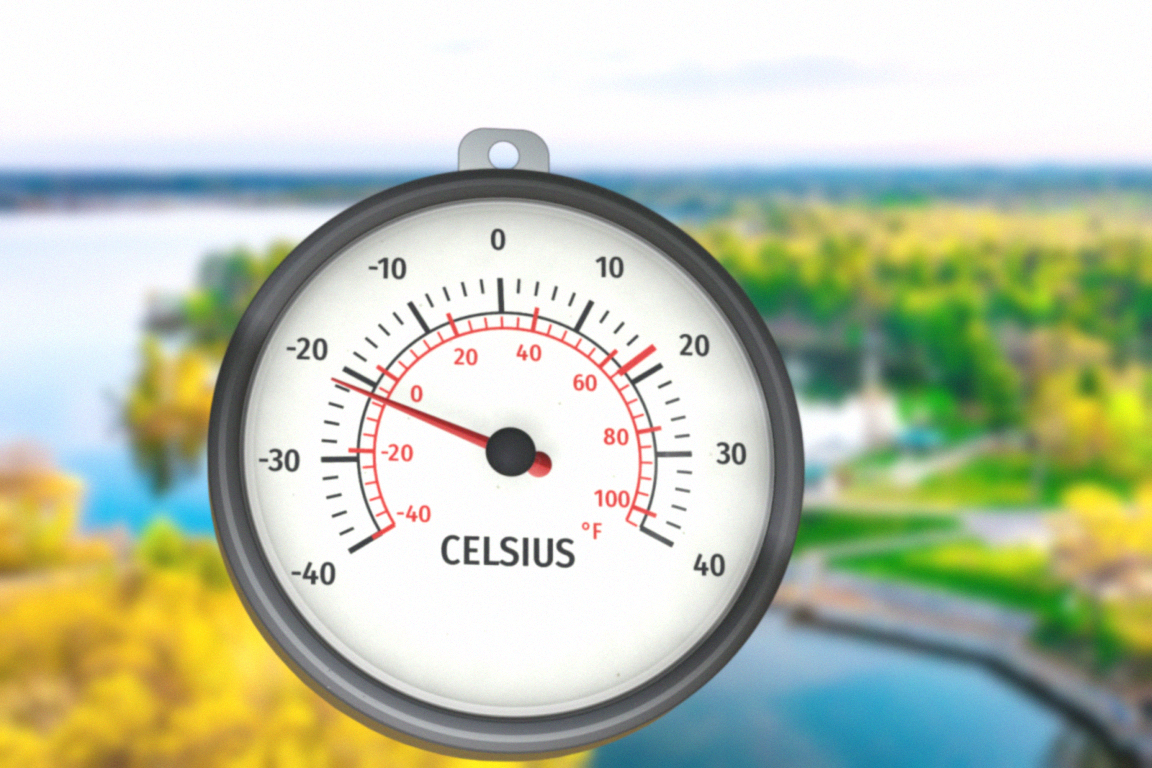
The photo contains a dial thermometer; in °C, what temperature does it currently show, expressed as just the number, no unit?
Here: -22
